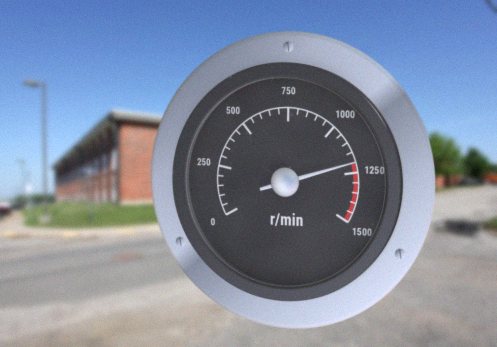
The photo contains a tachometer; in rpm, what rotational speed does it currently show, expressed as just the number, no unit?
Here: 1200
